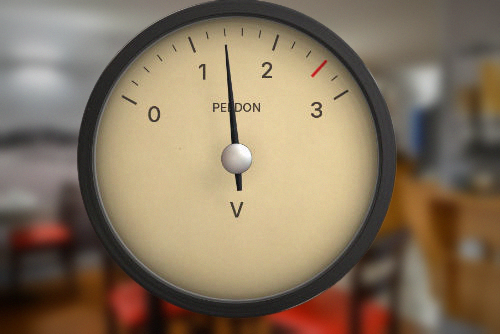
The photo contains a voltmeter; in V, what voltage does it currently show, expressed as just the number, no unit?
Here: 1.4
